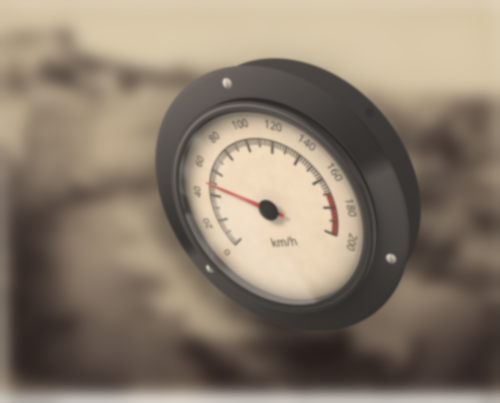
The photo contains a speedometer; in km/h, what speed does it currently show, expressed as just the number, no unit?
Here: 50
